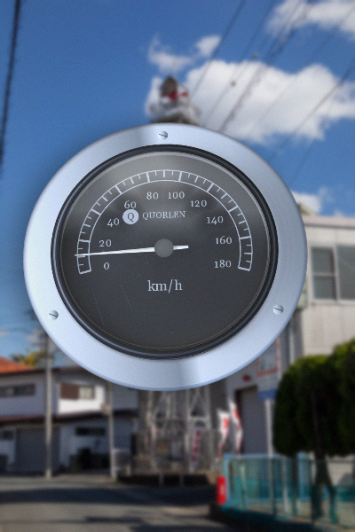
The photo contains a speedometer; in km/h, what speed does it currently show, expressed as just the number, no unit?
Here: 10
